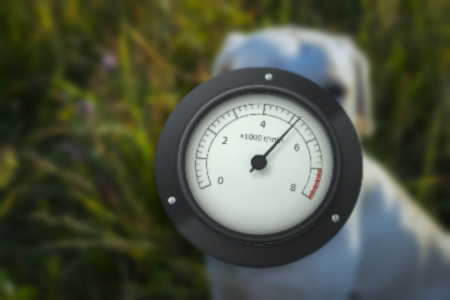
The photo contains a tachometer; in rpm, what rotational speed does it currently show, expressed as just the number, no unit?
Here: 5200
